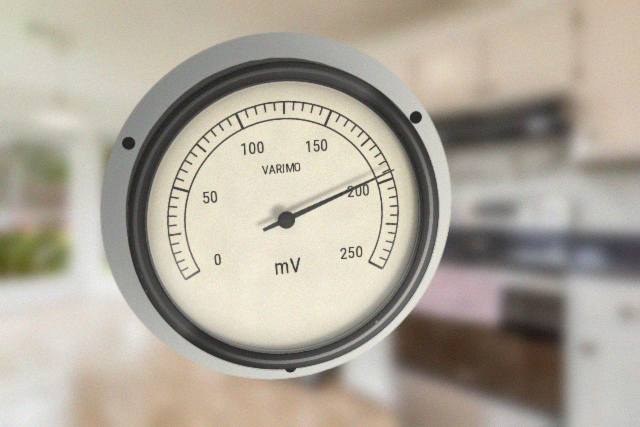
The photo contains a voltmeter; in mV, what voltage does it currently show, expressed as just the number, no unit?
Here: 195
